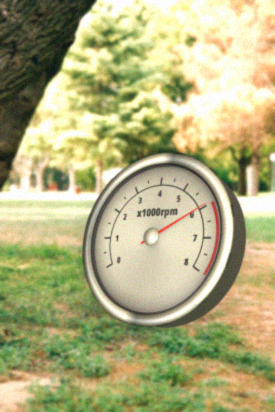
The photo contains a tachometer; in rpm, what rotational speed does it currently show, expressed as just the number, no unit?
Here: 6000
